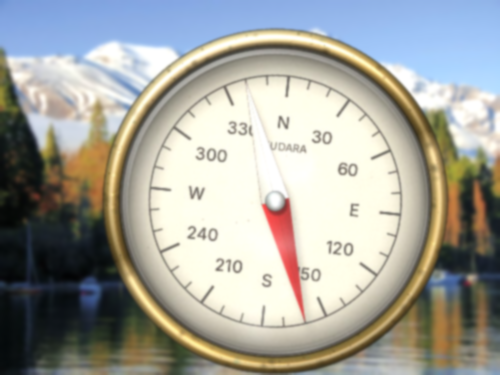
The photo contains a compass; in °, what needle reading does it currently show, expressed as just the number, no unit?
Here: 160
